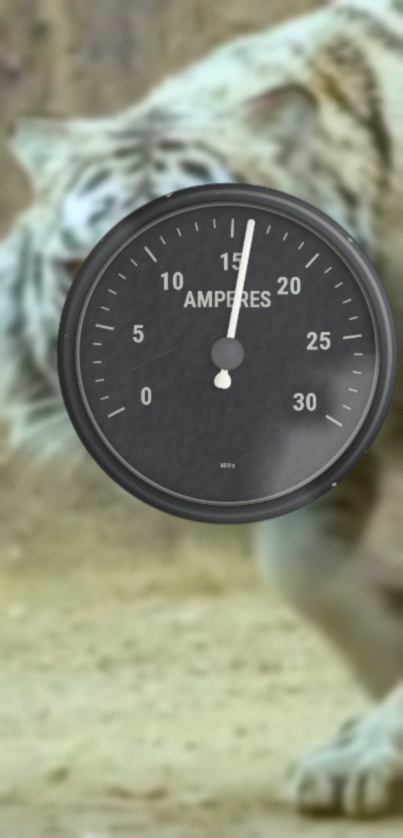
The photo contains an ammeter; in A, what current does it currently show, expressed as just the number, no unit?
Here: 16
